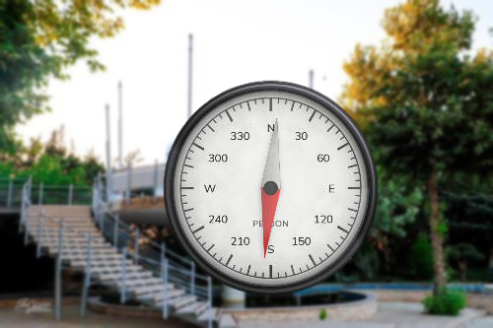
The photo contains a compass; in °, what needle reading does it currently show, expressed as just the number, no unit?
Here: 185
